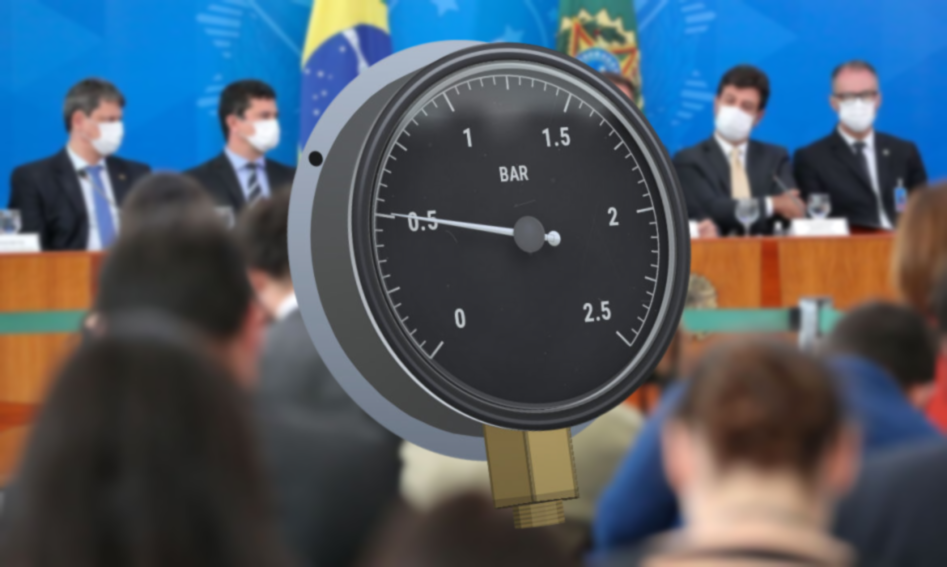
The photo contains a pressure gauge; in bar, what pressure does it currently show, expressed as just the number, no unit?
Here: 0.5
